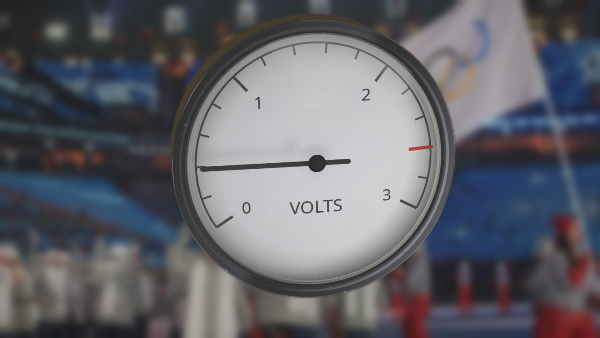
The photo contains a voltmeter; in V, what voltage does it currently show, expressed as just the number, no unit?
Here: 0.4
